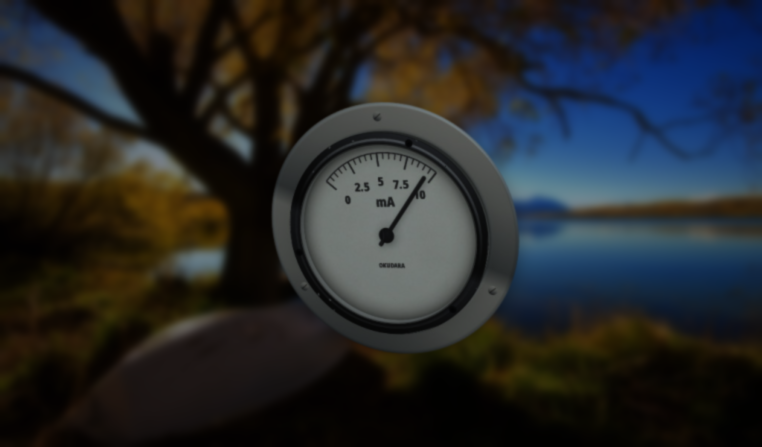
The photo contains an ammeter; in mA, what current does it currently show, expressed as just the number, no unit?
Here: 9.5
